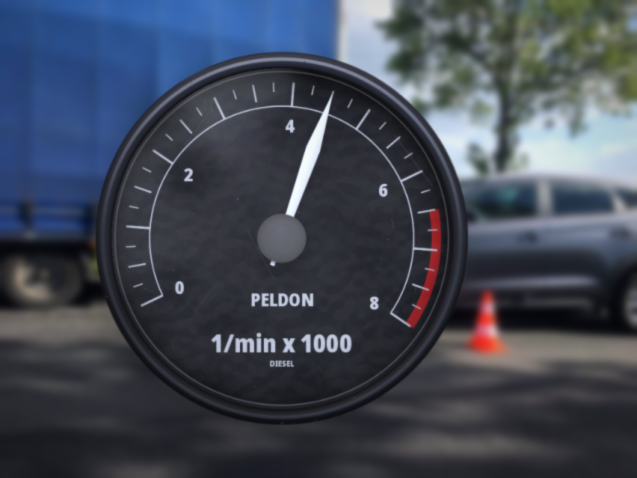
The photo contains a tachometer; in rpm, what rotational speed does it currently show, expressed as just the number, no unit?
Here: 4500
